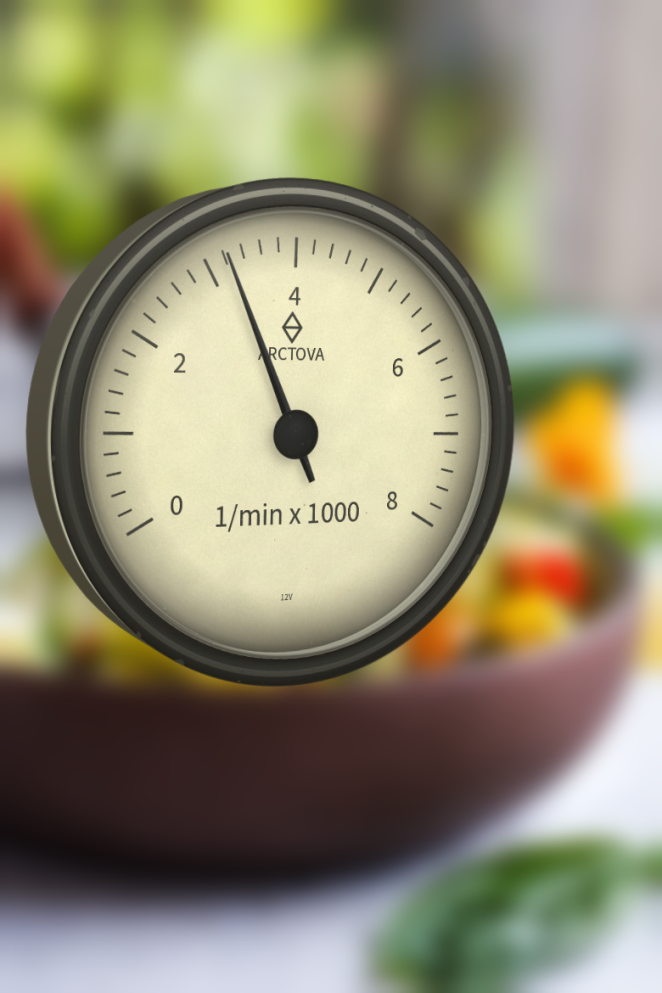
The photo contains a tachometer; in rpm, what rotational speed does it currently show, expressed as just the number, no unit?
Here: 3200
